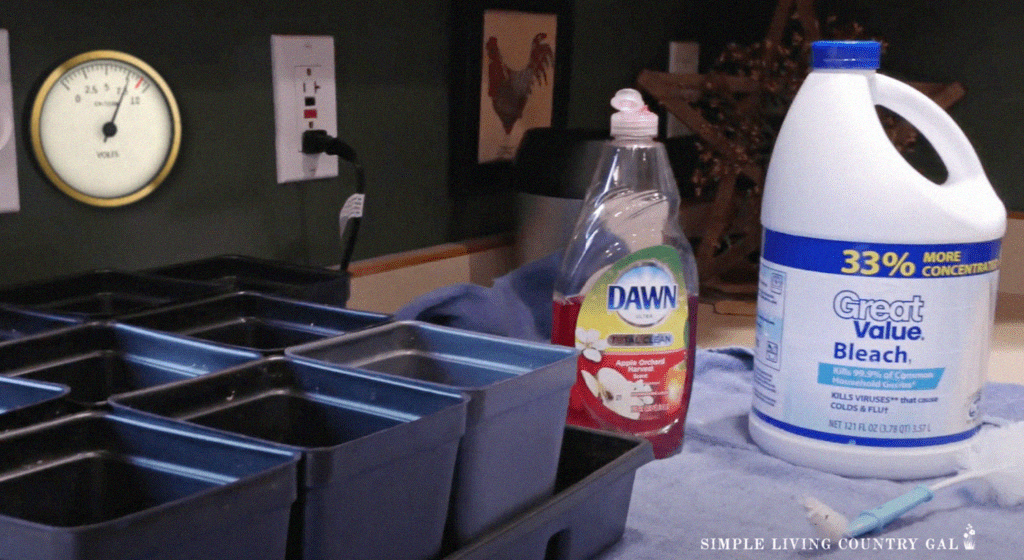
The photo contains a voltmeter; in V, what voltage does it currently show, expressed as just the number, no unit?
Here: 7.5
